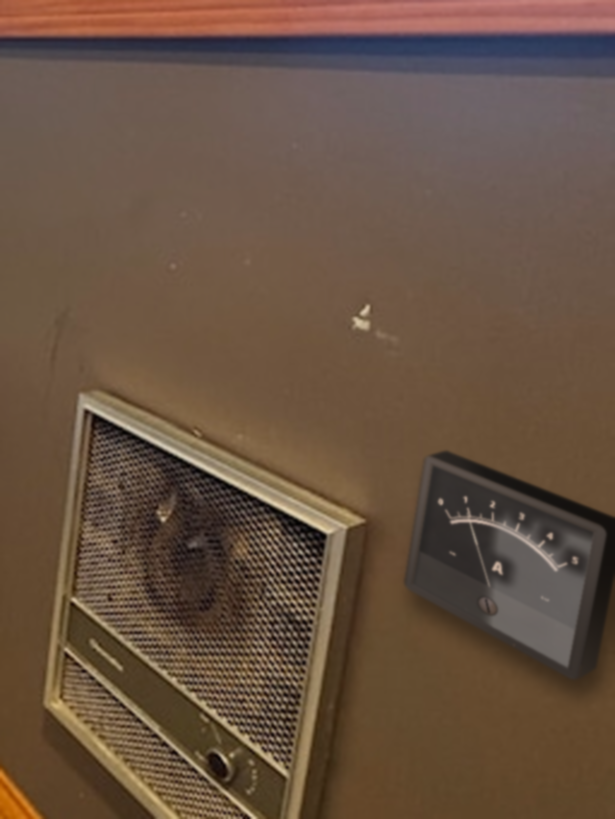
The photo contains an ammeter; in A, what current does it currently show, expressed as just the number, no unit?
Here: 1
